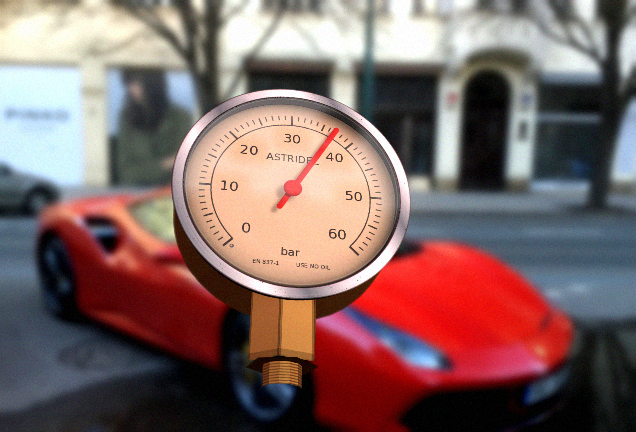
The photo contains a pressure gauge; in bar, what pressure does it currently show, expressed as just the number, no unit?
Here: 37
